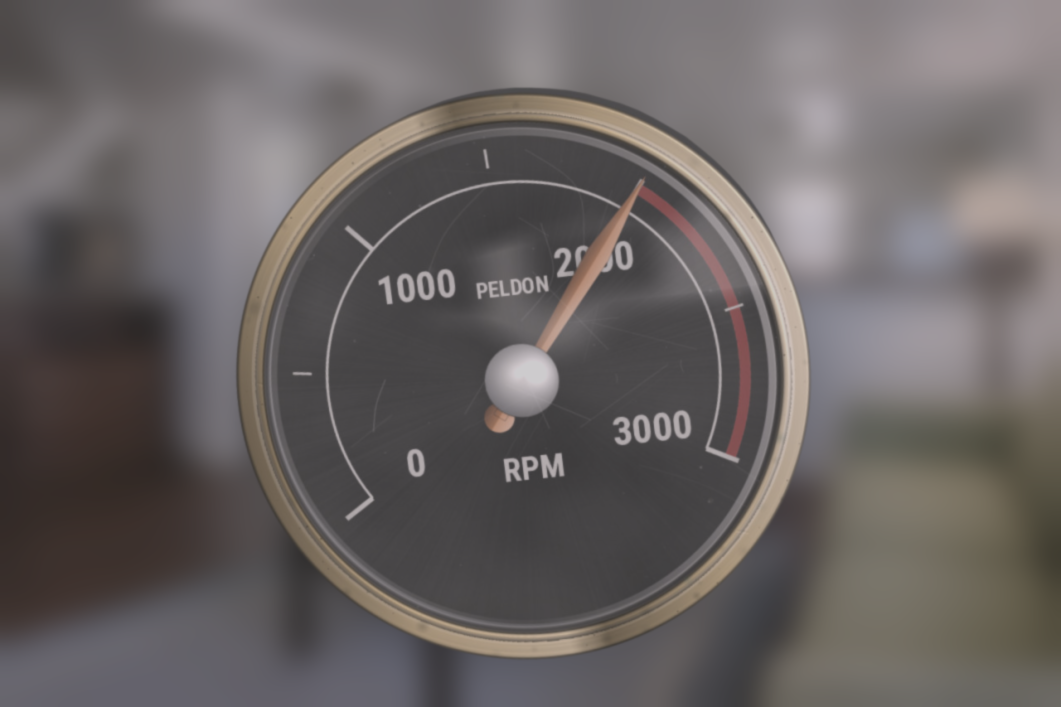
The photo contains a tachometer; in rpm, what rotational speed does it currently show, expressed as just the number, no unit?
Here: 2000
